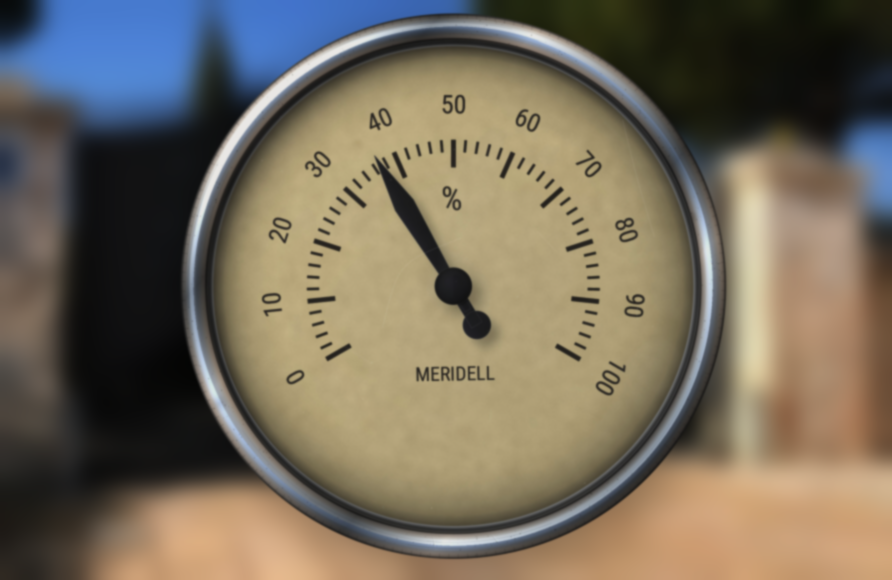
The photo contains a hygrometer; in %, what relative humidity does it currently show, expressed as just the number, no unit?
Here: 37
